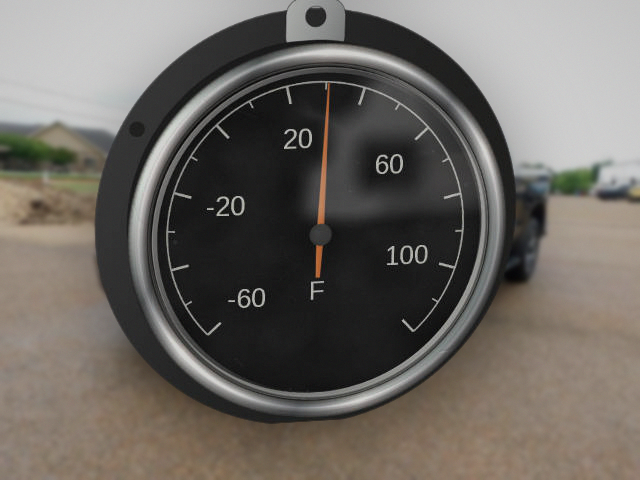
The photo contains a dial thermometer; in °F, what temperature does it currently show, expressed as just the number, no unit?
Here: 30
